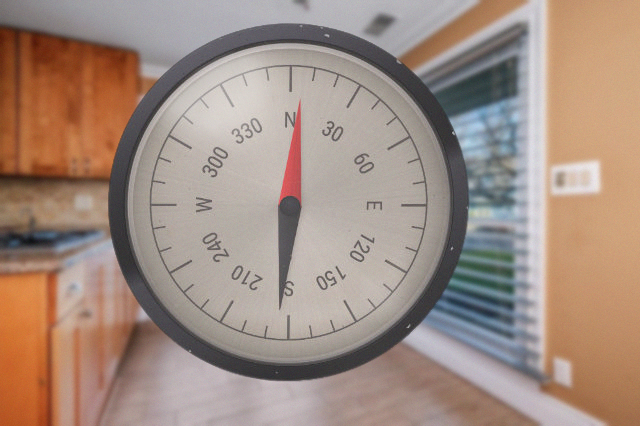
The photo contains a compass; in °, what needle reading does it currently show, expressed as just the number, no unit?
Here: 5
